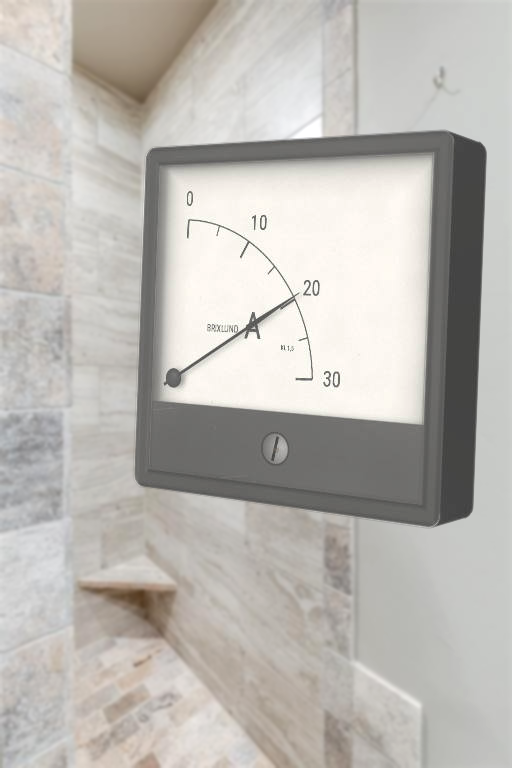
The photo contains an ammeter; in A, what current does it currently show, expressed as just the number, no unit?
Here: 20
